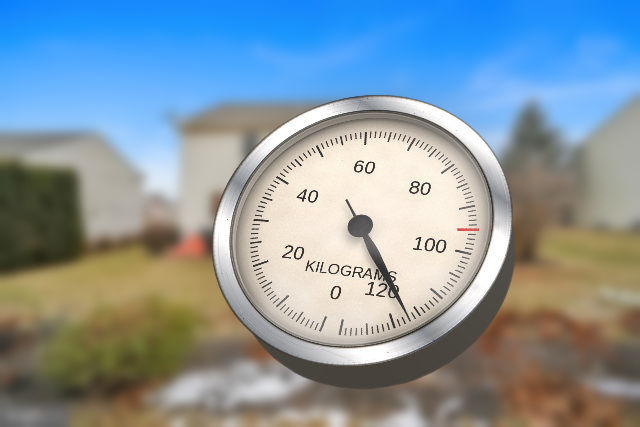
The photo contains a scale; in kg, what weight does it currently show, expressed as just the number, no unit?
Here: 117
